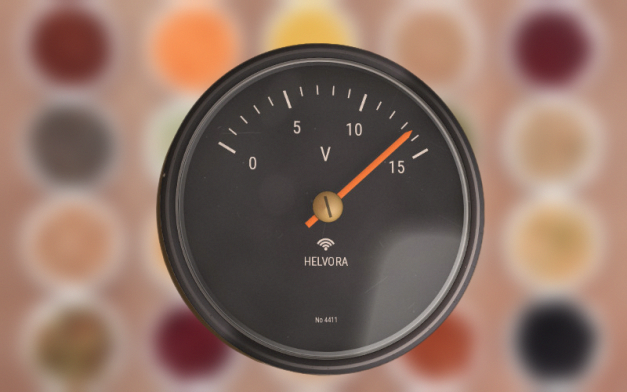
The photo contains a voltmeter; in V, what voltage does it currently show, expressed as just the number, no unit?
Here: 13.5
